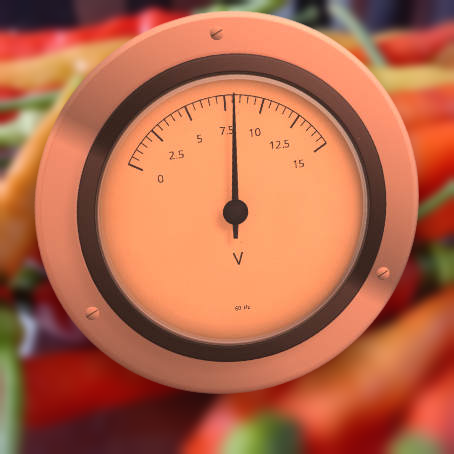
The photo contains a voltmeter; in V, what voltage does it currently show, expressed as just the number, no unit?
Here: 8
